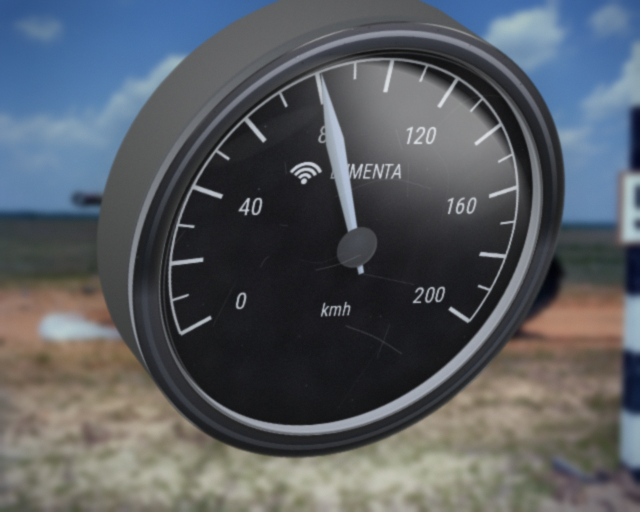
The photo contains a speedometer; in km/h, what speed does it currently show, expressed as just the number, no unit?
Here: 80
